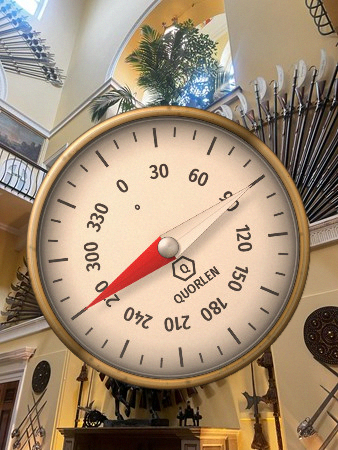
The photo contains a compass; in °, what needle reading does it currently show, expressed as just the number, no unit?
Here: 270
